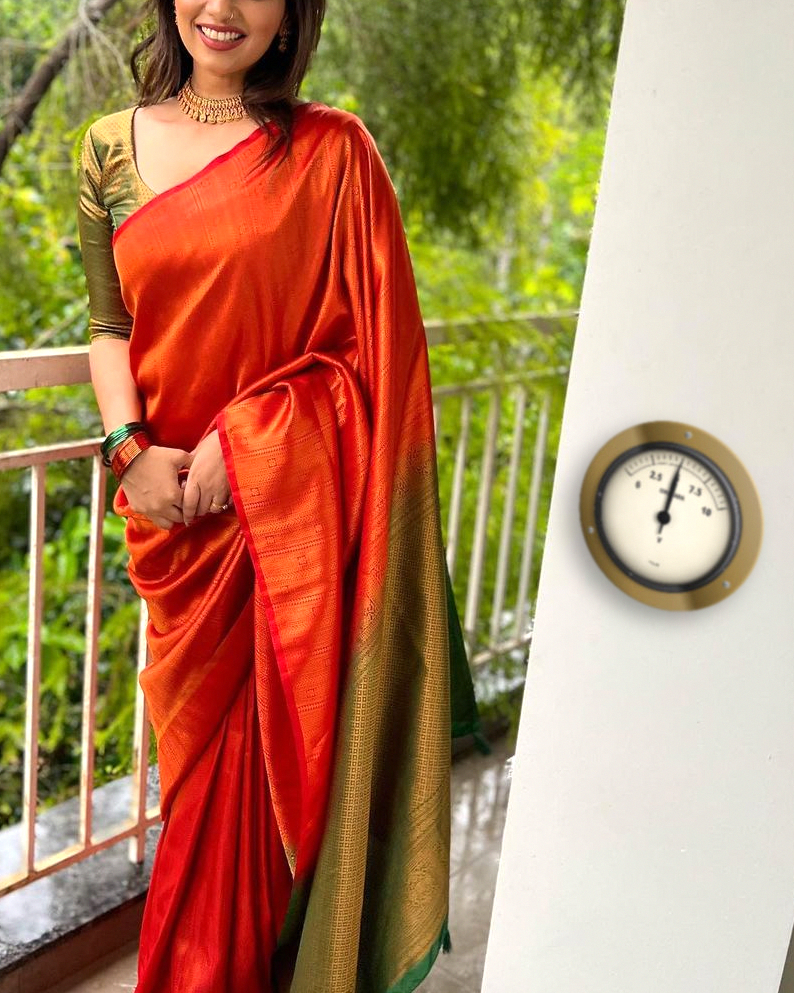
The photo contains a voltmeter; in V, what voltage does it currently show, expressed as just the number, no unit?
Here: 5
